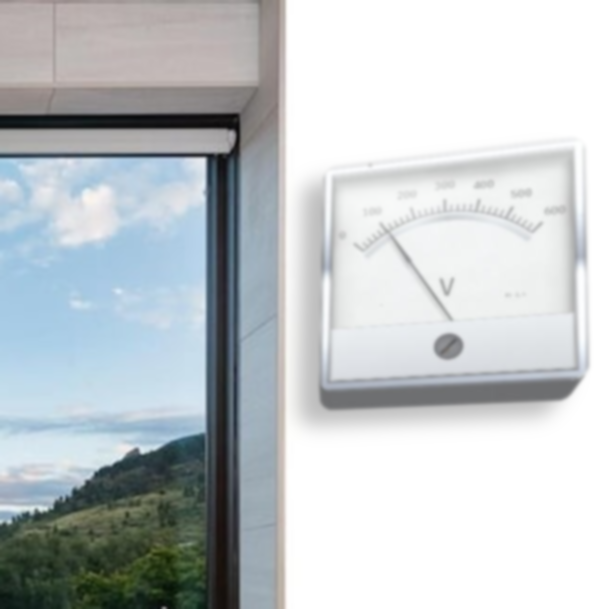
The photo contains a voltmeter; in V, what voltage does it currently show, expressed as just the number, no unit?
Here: 100
